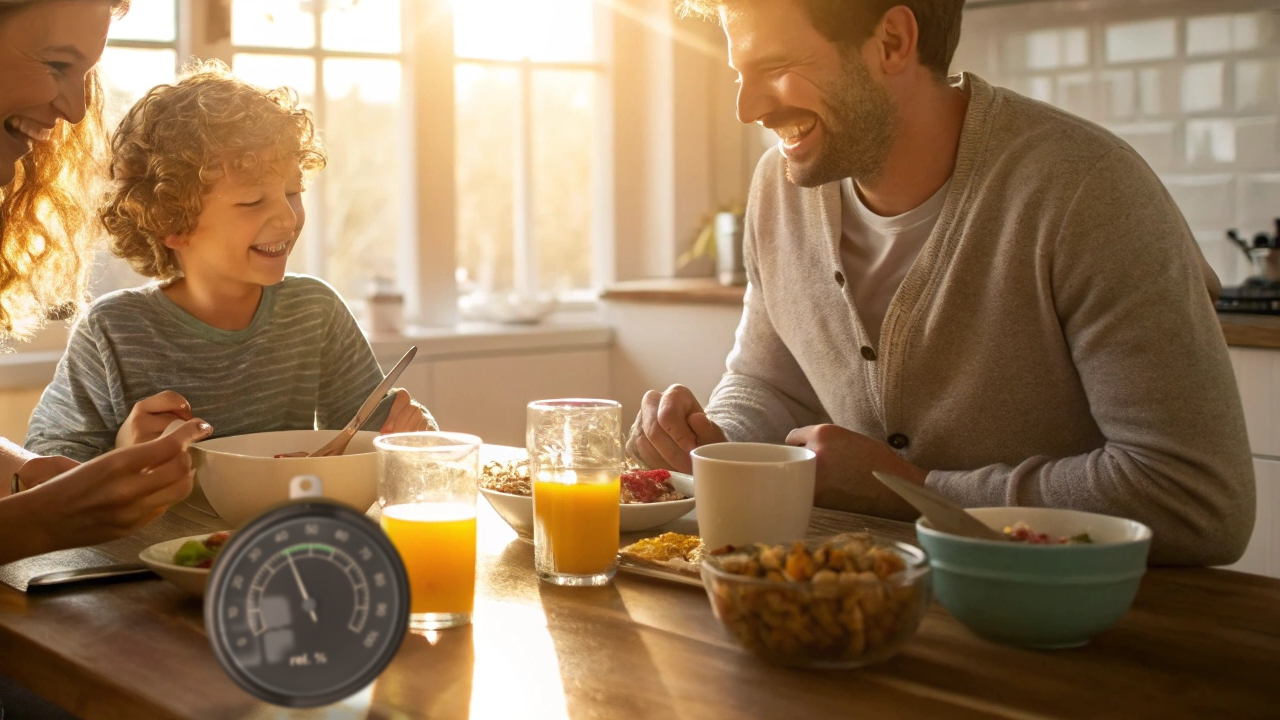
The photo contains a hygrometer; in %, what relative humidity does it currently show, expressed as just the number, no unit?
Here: 40
